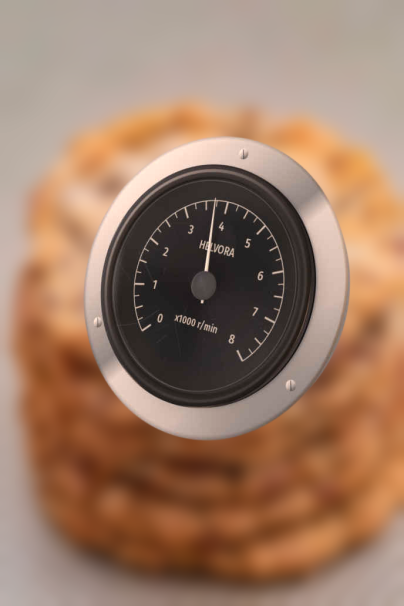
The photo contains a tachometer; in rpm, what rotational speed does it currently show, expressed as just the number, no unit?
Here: 3750
